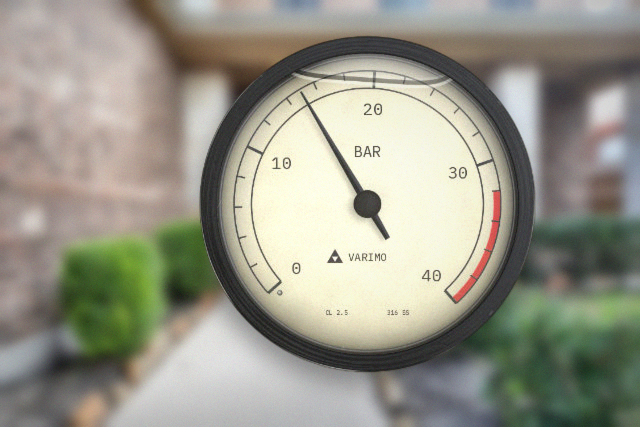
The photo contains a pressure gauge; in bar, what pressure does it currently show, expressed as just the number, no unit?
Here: 15
